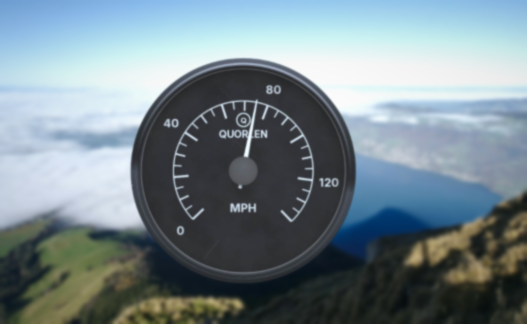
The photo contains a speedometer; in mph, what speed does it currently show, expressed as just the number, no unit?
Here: 75
